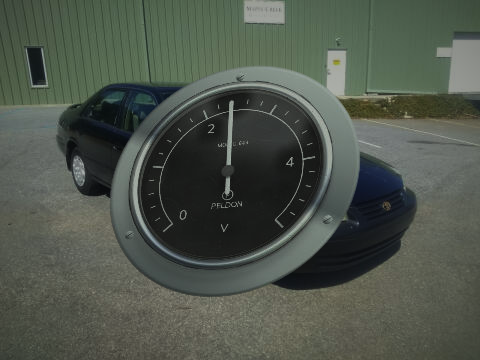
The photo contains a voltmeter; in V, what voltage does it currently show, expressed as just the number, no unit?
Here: 2.4
